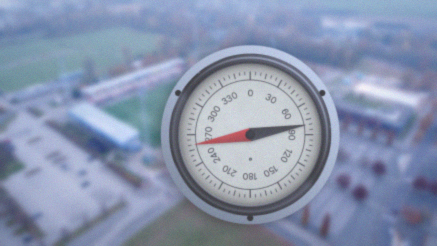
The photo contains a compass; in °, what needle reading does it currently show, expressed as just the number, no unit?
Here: 260
